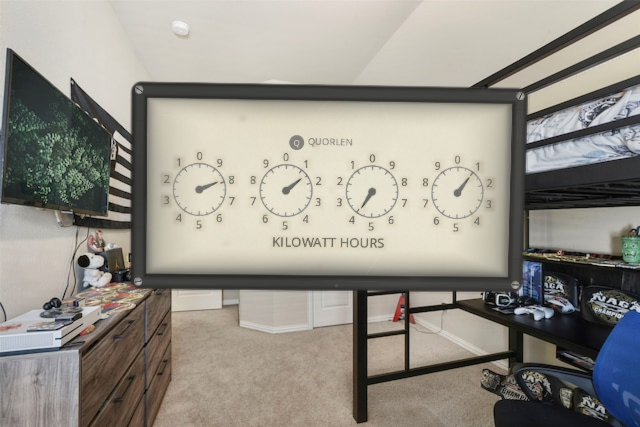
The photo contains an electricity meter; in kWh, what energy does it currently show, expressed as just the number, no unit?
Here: 8141
